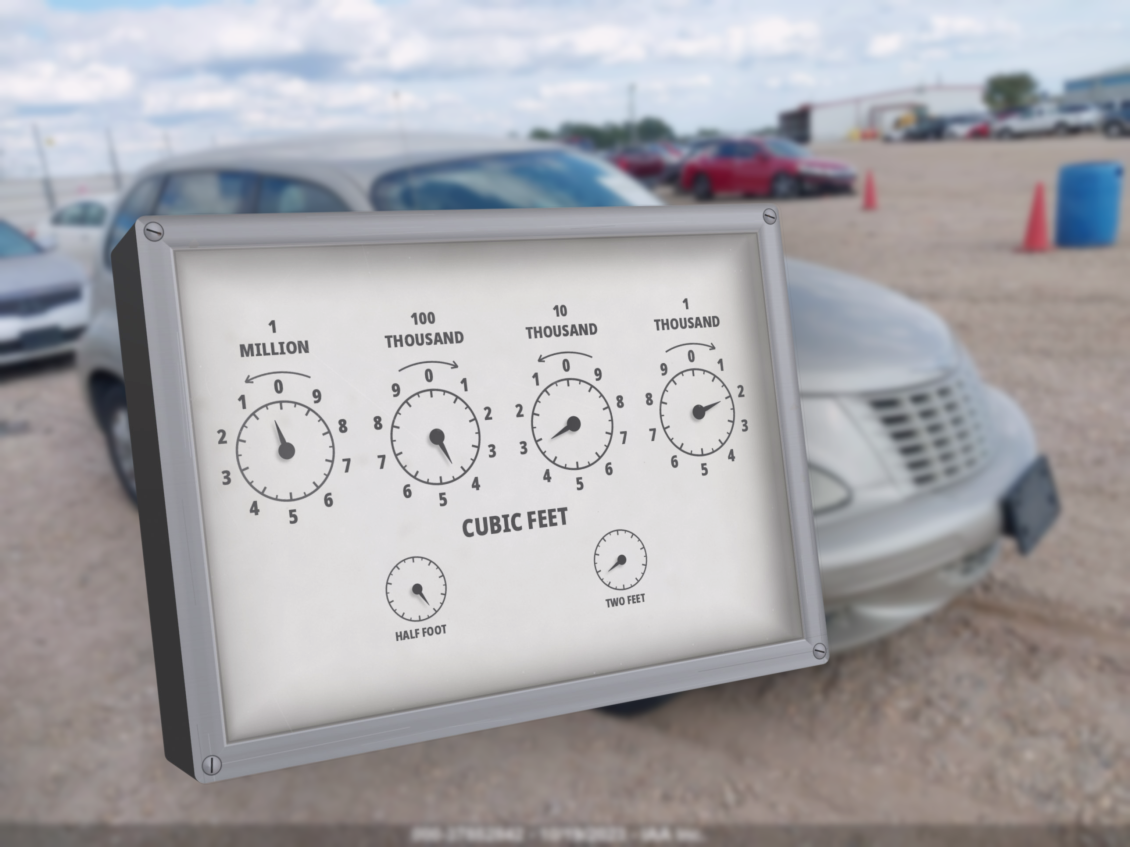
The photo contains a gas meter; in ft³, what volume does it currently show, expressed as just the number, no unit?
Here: 43200
